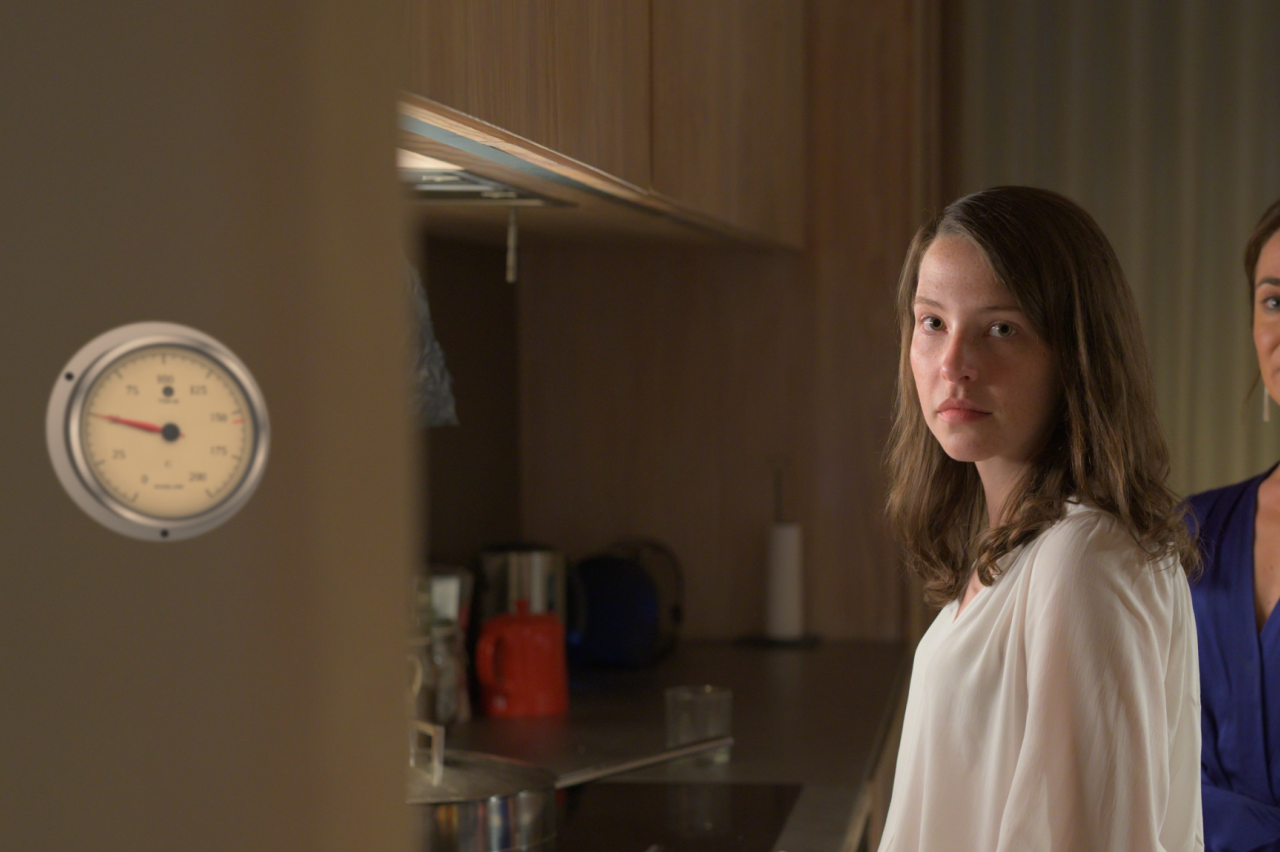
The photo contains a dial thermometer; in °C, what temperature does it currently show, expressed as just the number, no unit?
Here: 50
